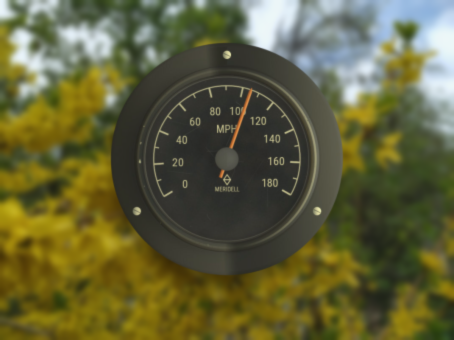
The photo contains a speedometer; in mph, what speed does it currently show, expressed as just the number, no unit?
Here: 105
